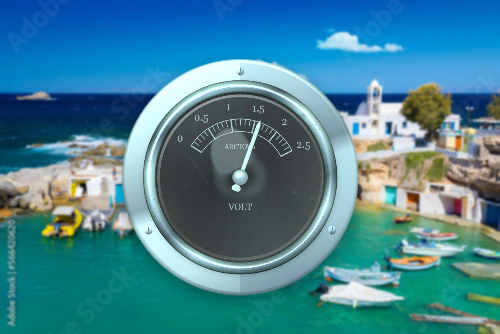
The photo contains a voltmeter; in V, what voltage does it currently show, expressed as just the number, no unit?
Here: 1.6
